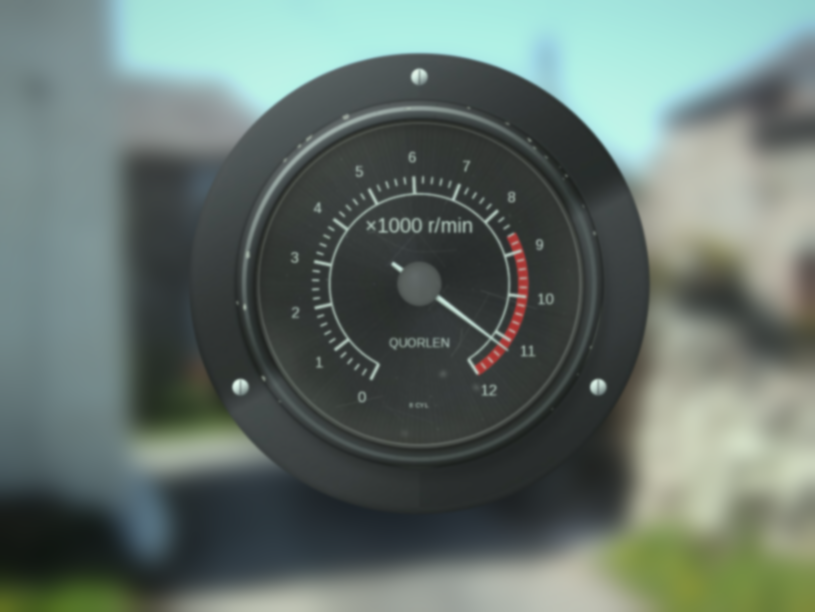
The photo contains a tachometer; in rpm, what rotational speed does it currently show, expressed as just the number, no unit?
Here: 11200
